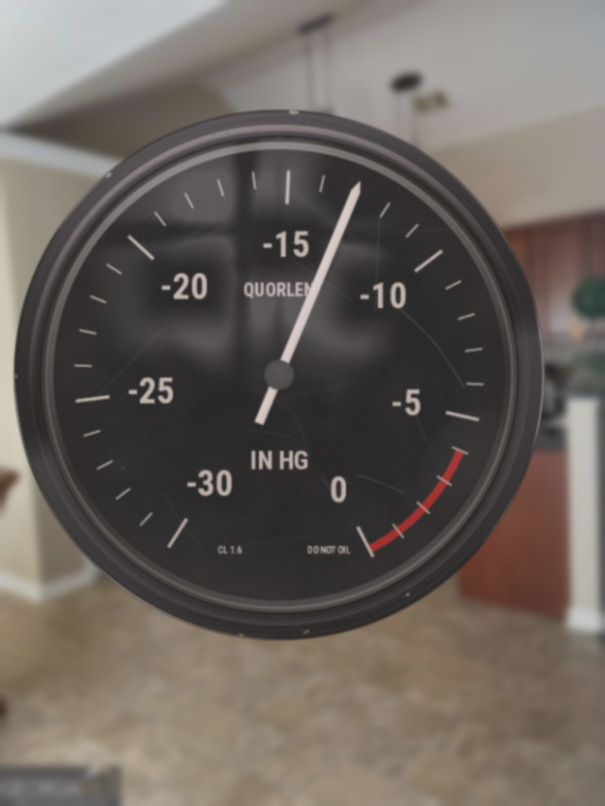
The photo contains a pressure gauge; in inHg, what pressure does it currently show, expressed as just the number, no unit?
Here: -13
